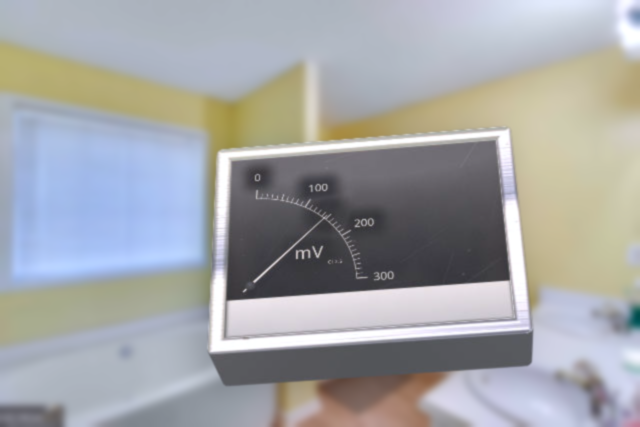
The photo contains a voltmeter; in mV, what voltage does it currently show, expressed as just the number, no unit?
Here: 150
